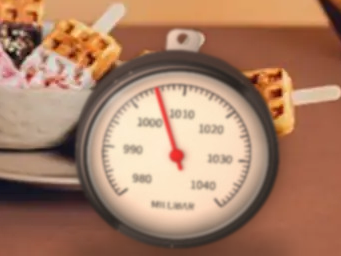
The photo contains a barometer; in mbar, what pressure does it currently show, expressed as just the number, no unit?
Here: 1005
